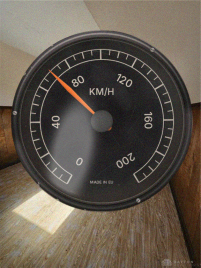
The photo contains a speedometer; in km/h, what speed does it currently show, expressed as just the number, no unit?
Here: 70
